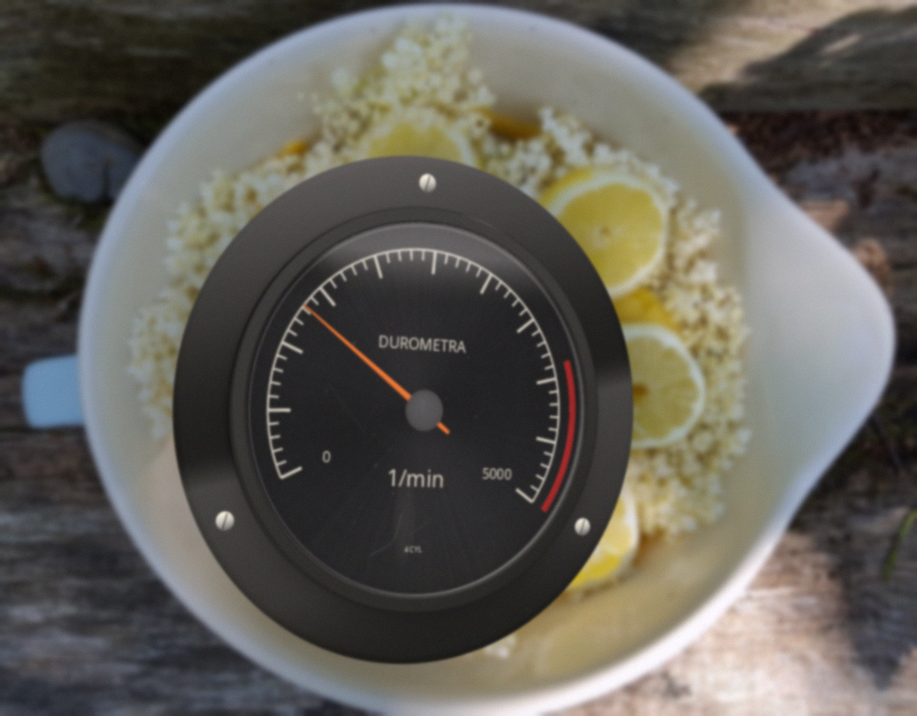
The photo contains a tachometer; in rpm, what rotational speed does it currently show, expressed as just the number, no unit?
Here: 1300
